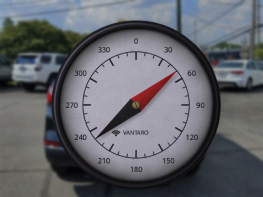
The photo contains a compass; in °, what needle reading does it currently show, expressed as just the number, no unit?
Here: 50
